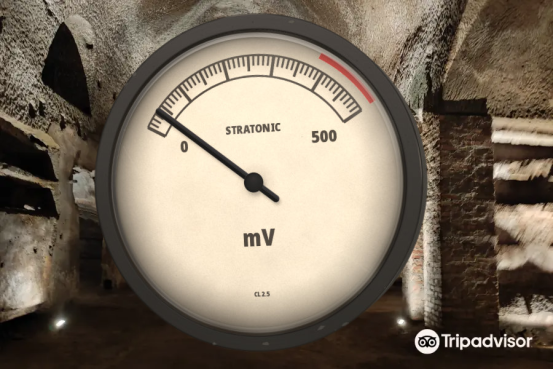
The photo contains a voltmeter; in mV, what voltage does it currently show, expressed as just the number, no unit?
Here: 40
